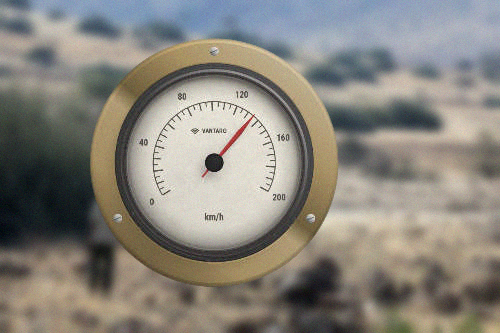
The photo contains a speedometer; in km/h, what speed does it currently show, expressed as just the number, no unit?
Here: 135
